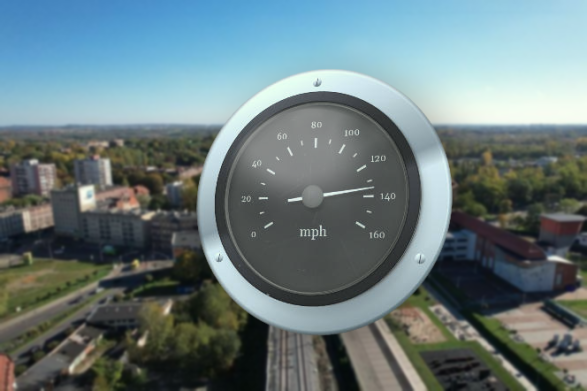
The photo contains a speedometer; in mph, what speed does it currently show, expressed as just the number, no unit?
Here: 135
